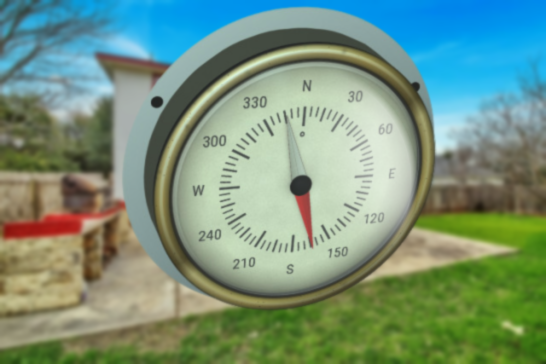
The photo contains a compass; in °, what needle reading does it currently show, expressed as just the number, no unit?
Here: 165
